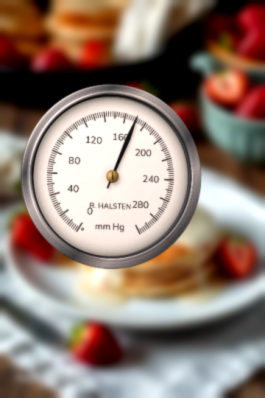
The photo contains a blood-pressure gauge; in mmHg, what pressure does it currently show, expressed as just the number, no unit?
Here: 170
